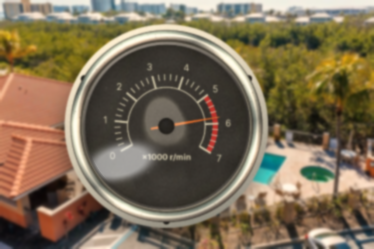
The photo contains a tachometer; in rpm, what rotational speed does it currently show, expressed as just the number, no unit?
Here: 5800
